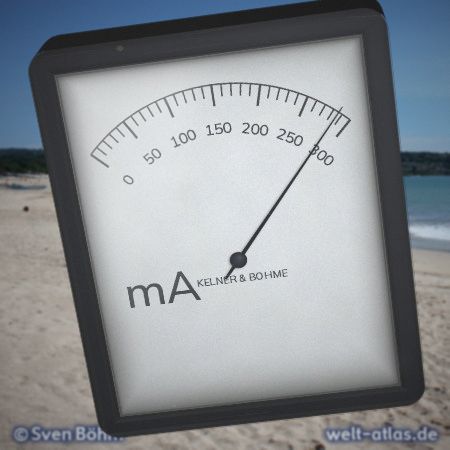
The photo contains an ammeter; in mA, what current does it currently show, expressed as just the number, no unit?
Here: 285
